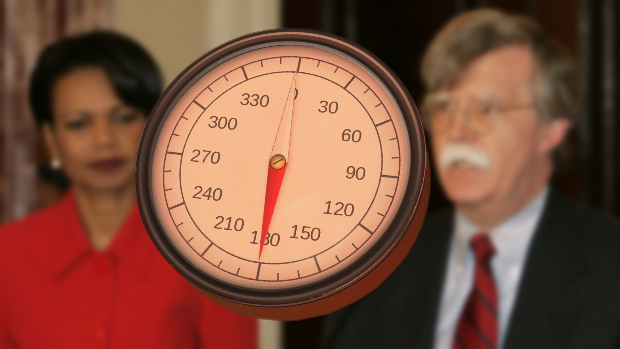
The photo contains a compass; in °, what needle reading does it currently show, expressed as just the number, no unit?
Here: 180
